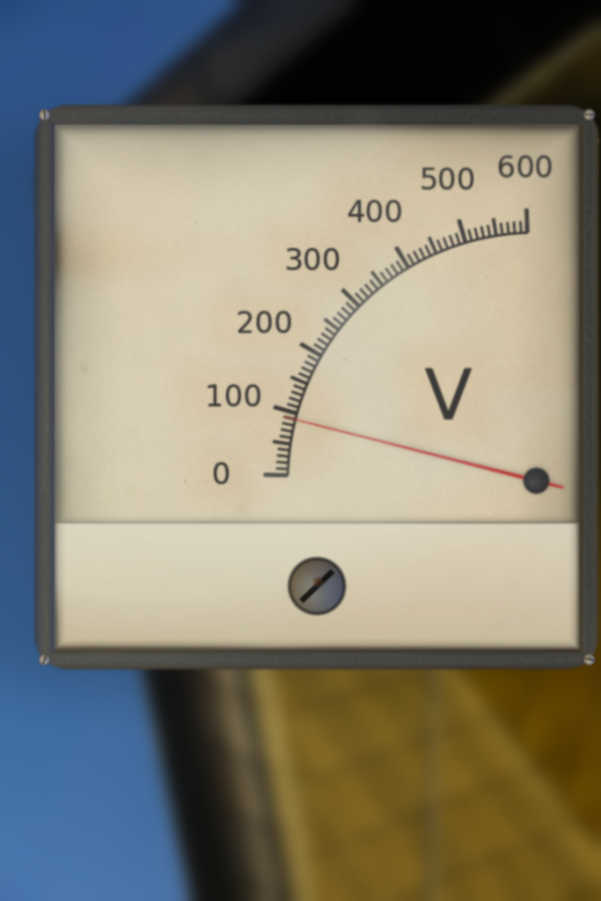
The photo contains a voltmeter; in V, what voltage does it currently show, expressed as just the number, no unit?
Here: 90
